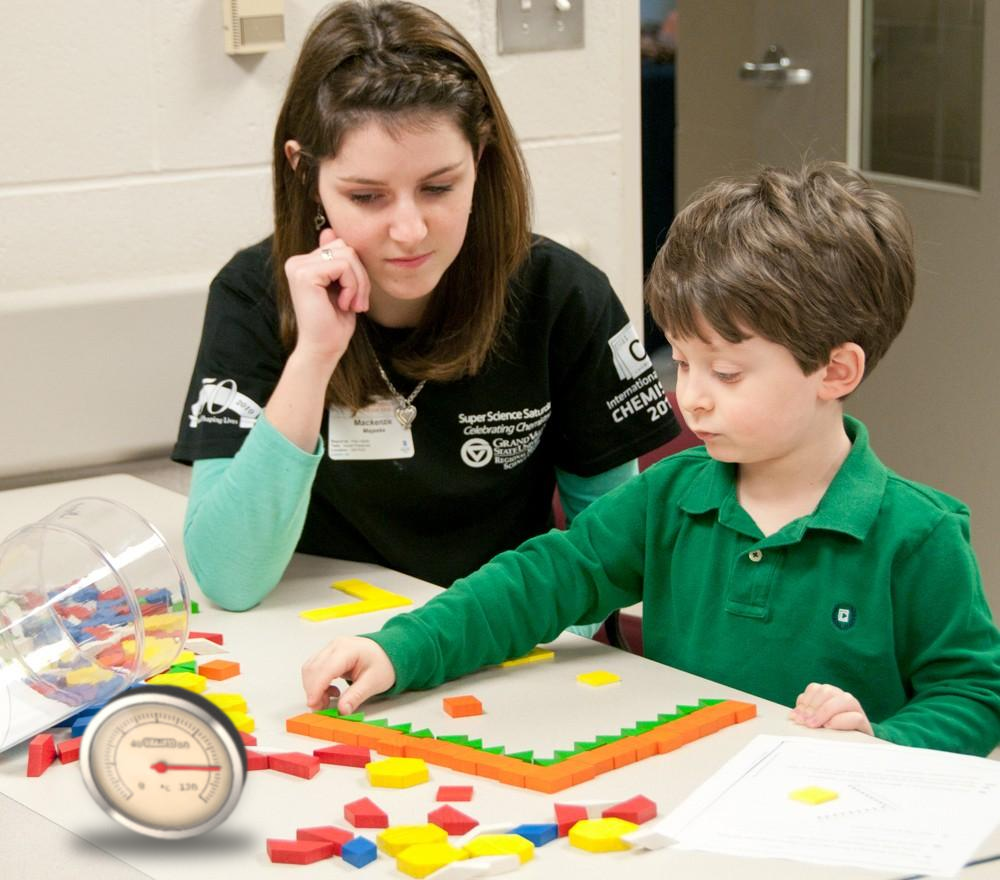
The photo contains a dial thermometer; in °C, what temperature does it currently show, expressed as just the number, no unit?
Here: 100
